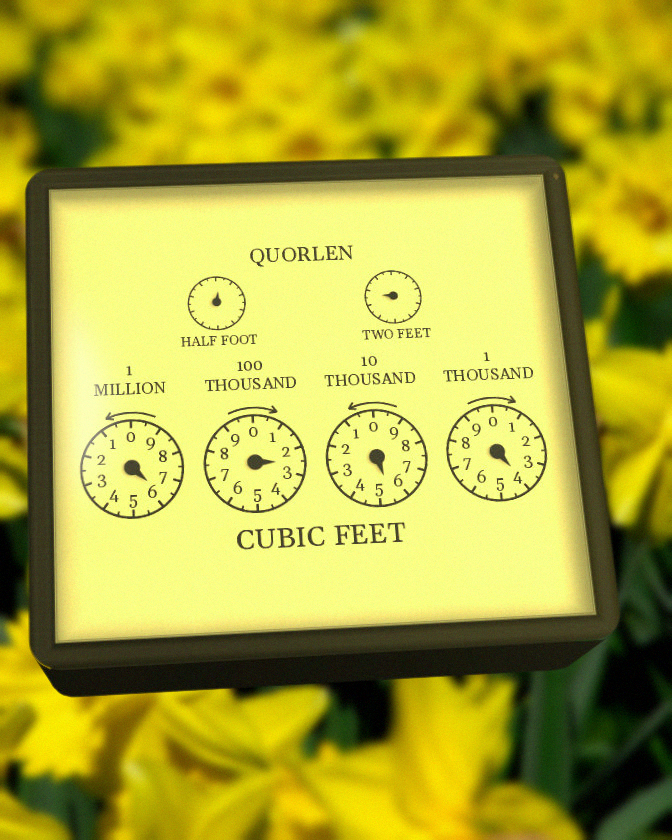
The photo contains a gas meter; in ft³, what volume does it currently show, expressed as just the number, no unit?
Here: 625400
